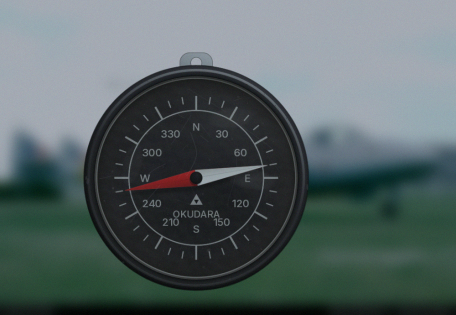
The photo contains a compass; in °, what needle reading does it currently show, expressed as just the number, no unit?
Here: 260
